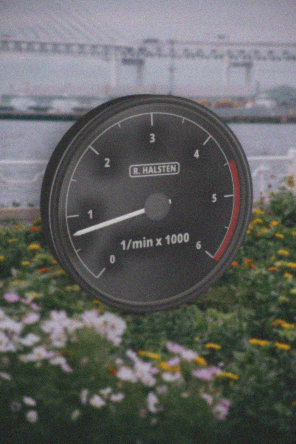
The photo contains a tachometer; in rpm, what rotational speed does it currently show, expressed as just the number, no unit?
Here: 750
